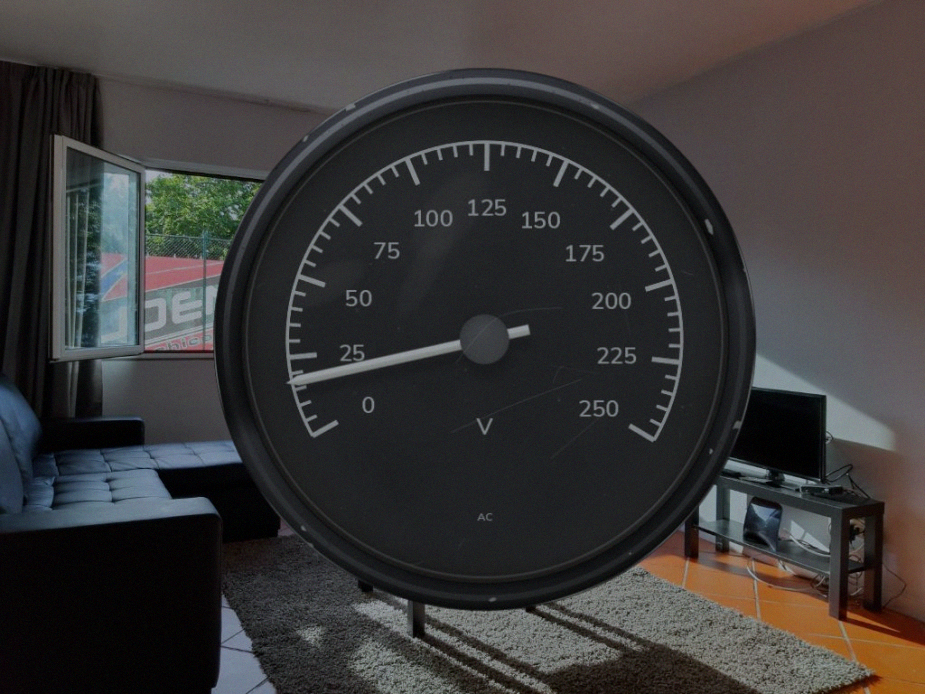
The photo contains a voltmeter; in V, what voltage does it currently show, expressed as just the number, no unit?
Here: 17.5
